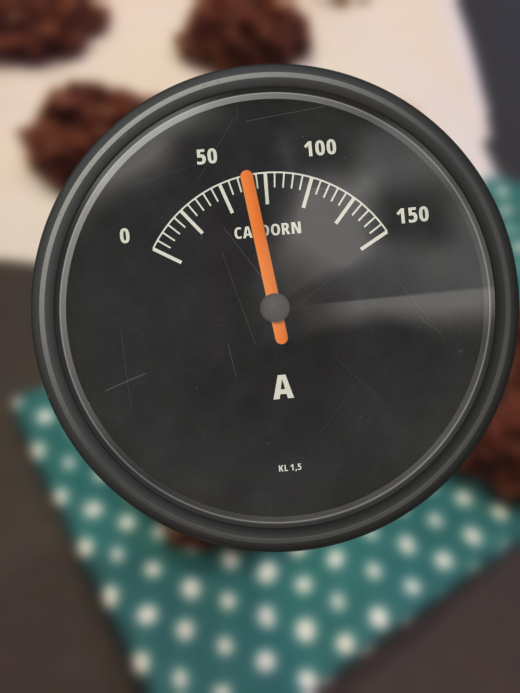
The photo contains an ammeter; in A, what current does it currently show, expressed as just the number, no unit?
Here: 65
